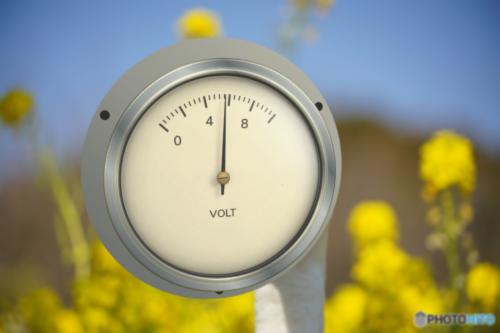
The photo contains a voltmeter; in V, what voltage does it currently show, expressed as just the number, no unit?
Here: 5.6
